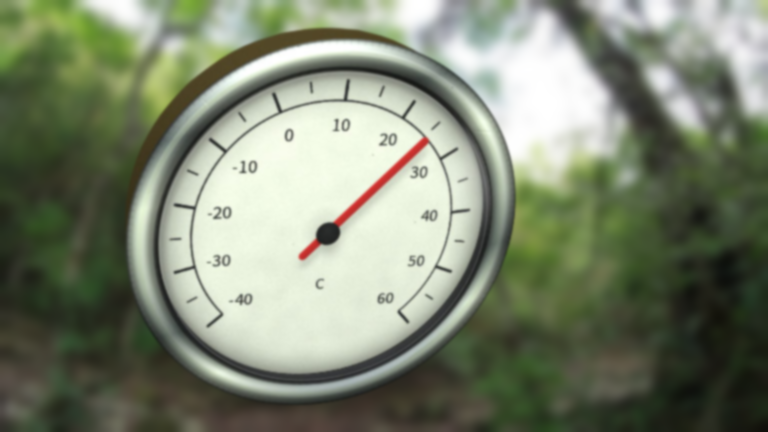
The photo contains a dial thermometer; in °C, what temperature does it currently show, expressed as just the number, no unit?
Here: 25
